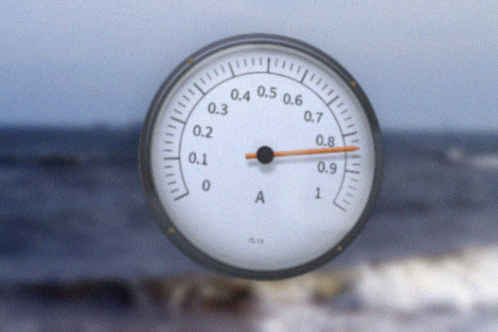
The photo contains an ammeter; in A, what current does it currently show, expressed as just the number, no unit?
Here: 0.84
